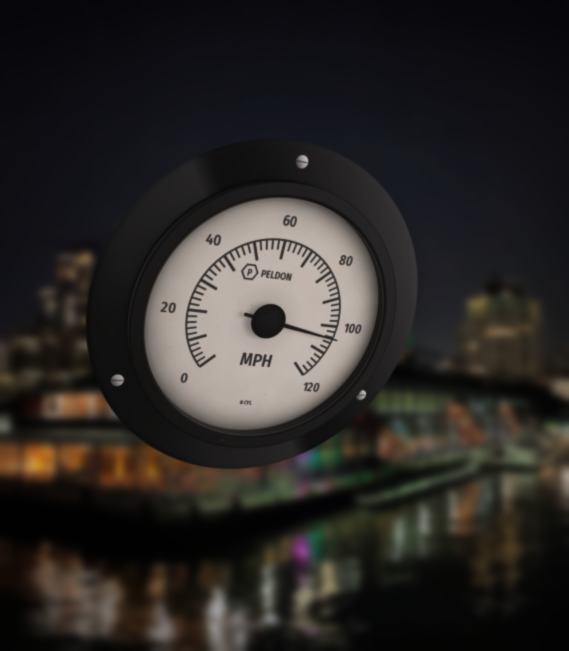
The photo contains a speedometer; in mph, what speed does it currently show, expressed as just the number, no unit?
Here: 104
